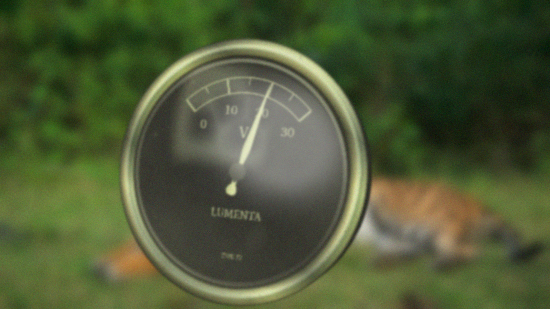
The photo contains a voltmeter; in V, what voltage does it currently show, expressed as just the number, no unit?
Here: 20
